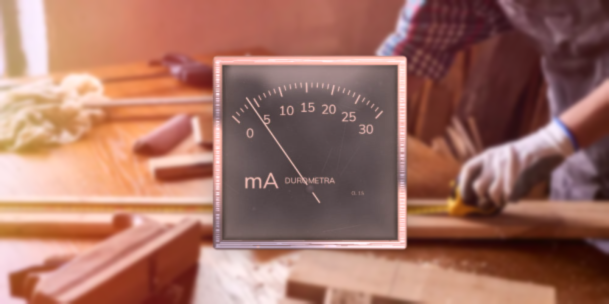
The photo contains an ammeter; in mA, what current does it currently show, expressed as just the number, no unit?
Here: 4
